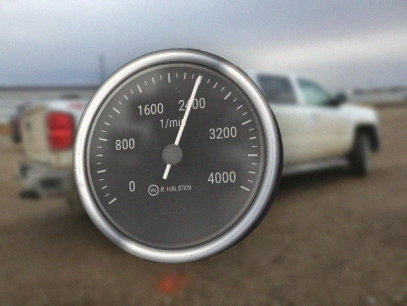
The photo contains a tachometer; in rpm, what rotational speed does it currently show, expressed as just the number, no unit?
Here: 2400
